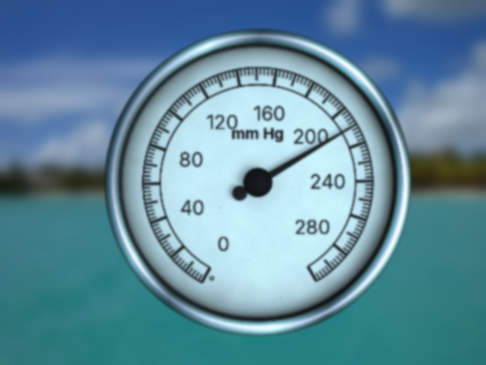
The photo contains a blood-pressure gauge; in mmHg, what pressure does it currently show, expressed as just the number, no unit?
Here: 210
